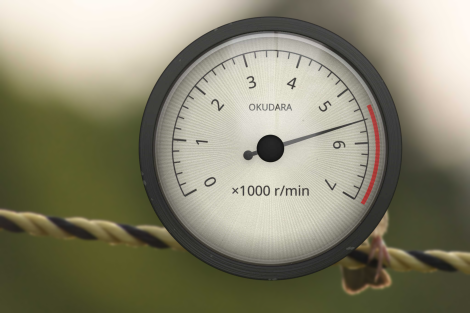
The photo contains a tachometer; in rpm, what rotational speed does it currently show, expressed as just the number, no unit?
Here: 5600
